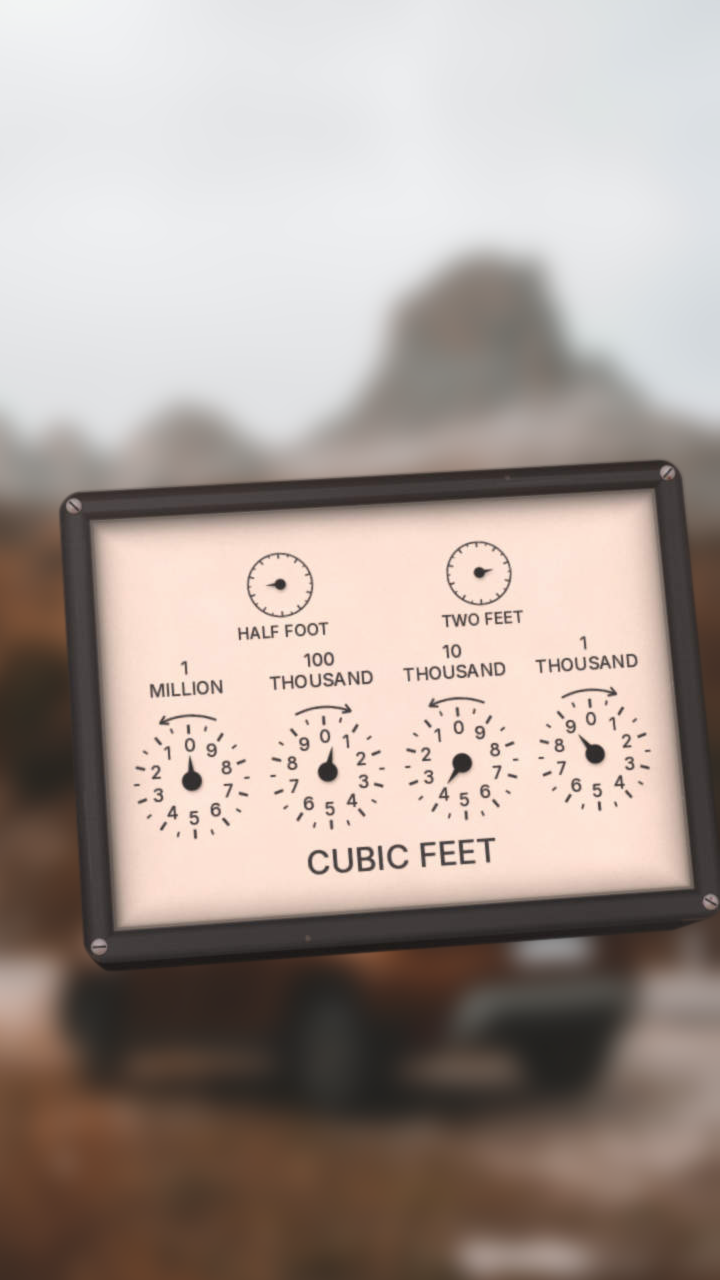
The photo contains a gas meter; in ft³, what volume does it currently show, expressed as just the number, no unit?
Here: 3900
